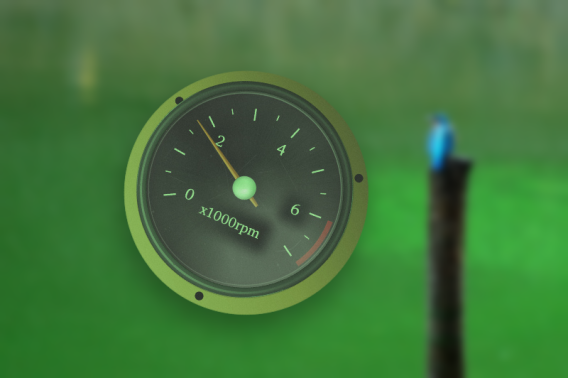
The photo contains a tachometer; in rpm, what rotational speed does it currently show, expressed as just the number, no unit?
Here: 1750
